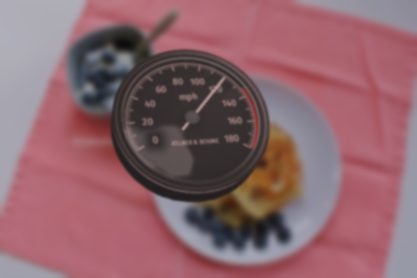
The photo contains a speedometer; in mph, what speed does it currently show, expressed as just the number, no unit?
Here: 120
